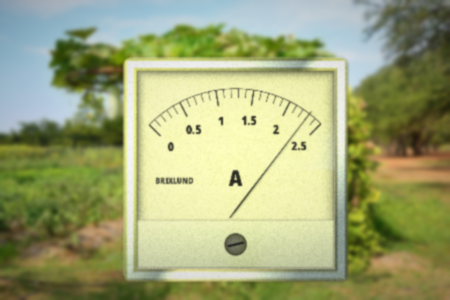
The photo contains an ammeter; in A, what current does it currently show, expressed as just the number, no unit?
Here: 2.3
